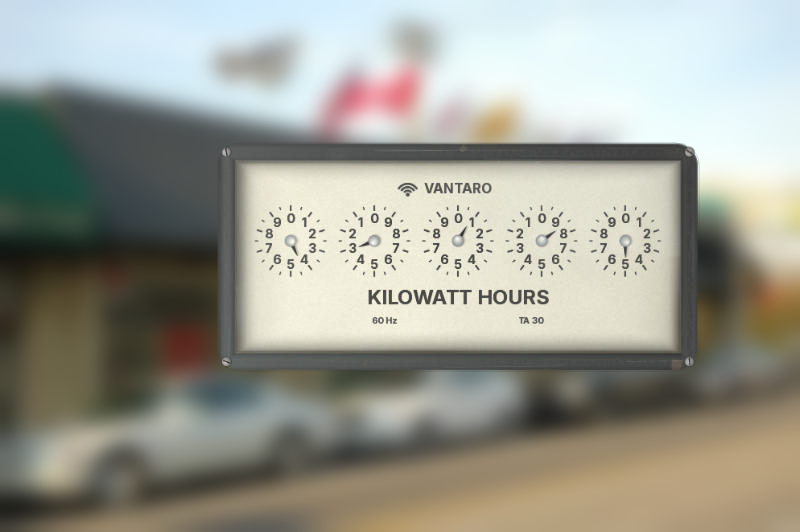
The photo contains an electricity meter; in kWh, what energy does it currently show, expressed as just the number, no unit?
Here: 43085
